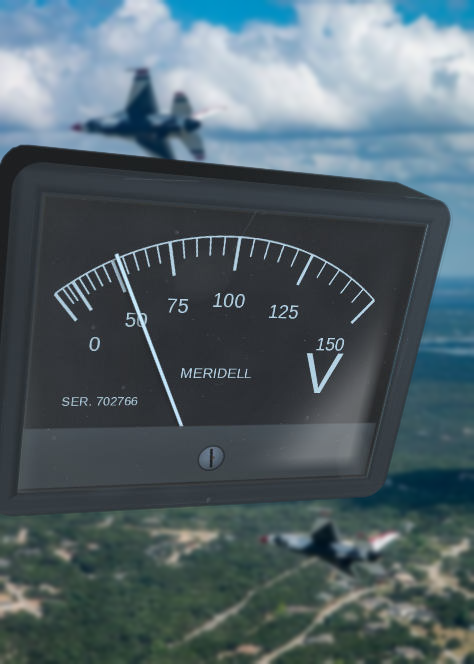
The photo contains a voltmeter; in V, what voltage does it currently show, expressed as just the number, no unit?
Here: 52.5
